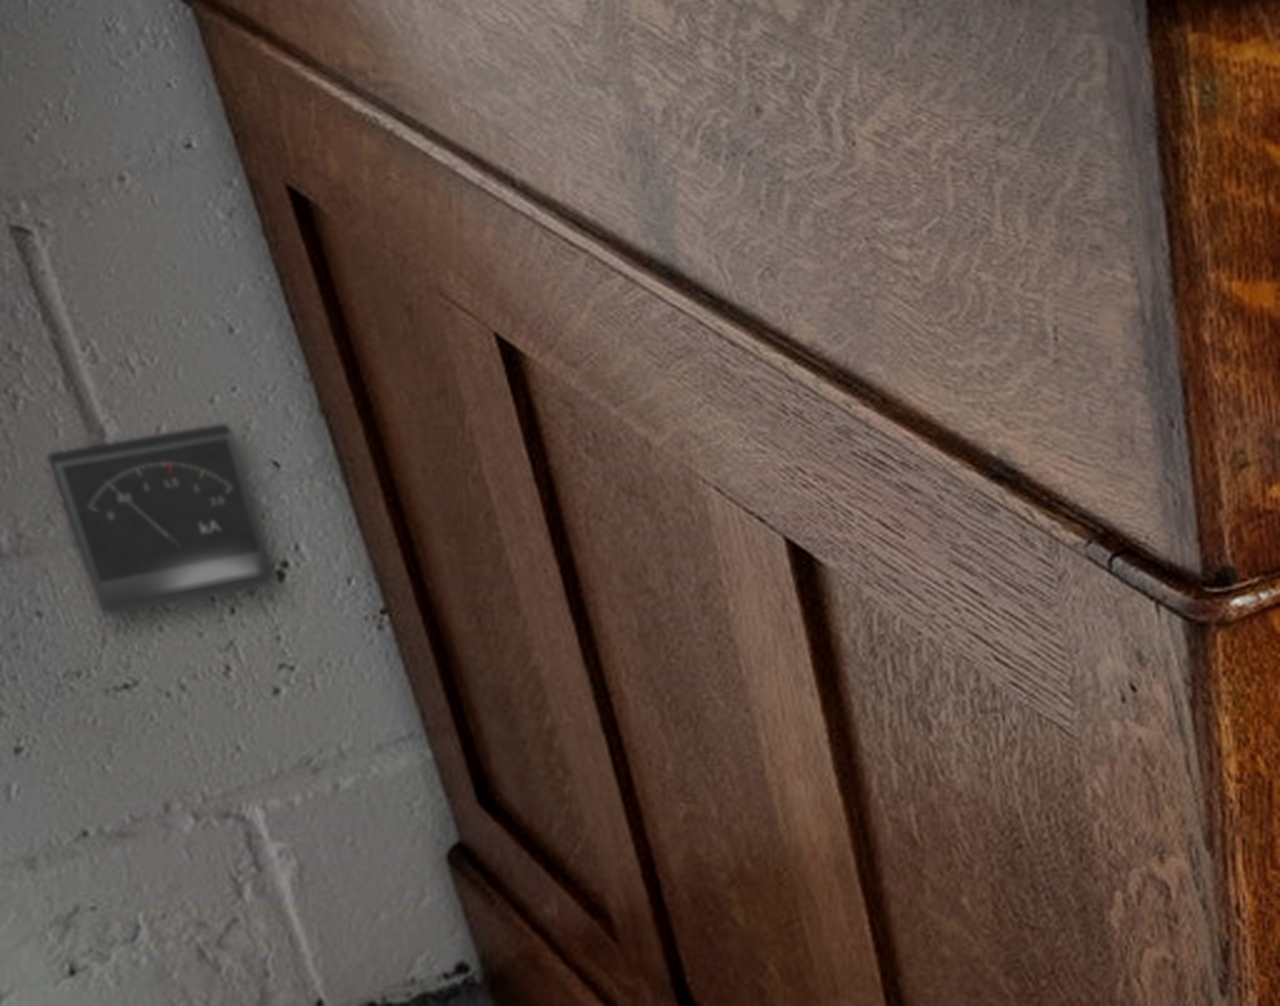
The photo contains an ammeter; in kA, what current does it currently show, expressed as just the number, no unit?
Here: 0.5
